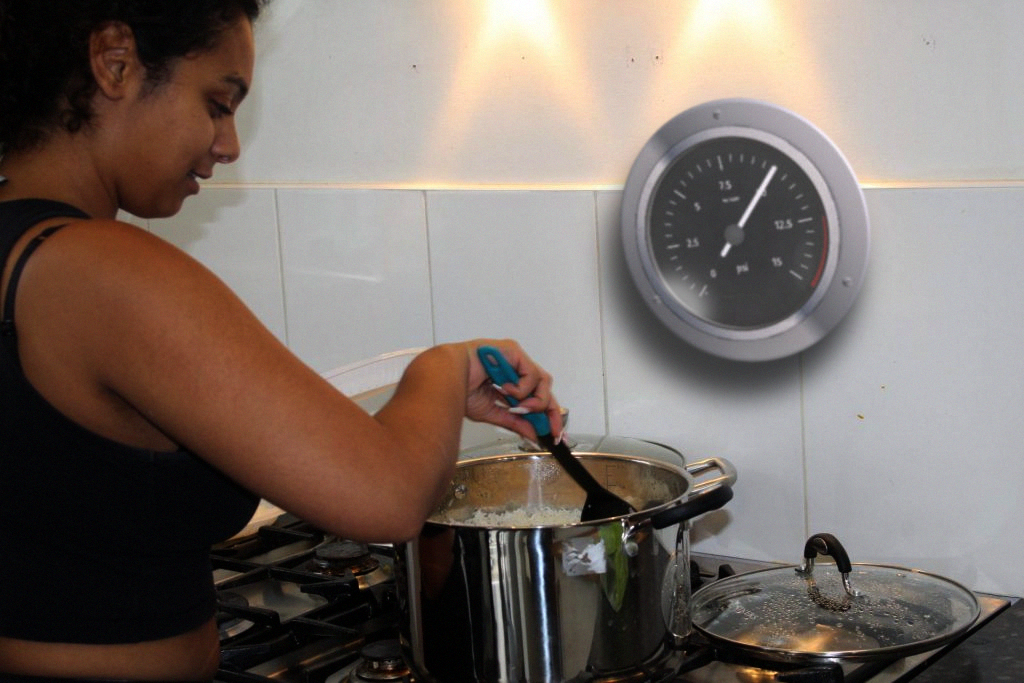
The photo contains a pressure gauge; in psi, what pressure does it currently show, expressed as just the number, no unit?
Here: 10
